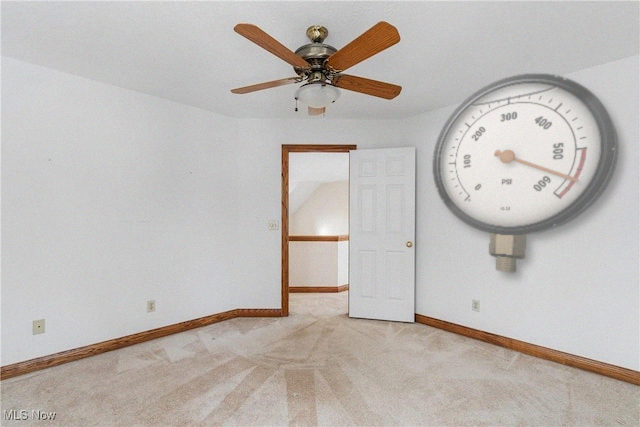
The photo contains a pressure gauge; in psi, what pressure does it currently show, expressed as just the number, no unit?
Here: 560
